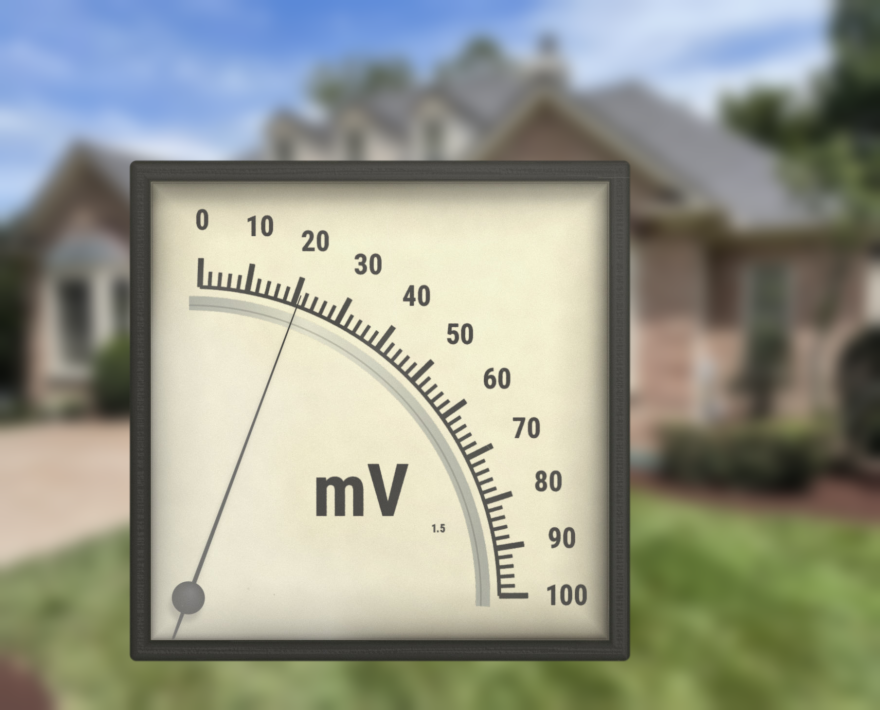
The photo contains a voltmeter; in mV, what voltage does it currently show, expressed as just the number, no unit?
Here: 21
